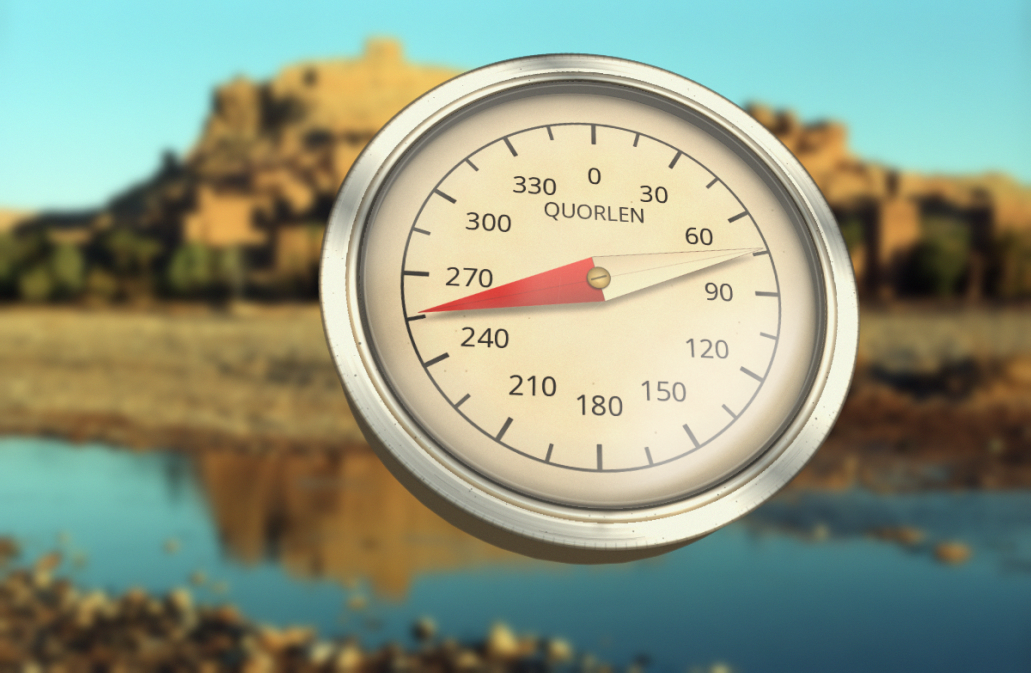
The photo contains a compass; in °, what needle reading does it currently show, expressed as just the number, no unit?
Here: 255
